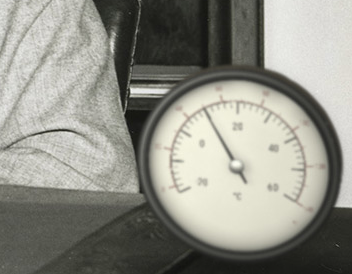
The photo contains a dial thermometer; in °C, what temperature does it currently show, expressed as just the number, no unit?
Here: 10
